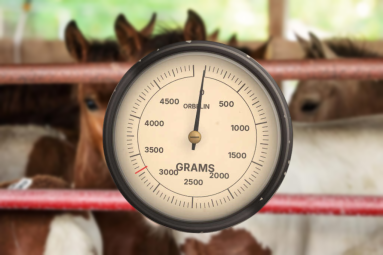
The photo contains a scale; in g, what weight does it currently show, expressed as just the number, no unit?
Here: 0
